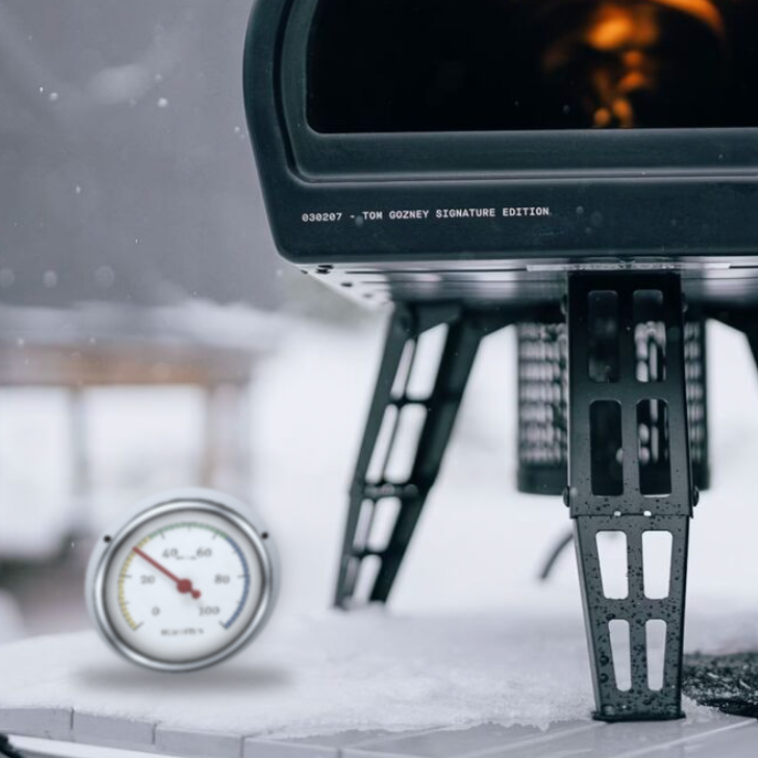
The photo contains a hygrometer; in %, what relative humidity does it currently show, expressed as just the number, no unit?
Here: 30
